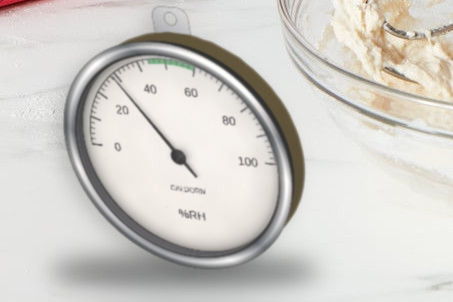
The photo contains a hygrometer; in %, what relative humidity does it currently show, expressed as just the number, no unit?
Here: 30
